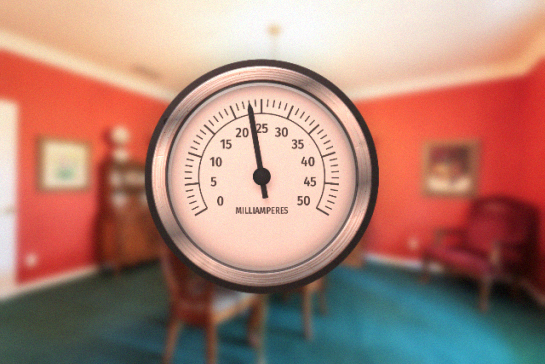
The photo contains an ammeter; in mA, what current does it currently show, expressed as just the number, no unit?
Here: 23
